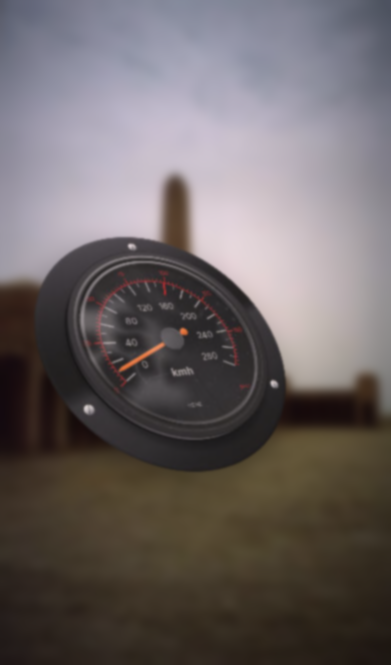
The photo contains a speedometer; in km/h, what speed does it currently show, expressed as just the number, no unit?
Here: 10
